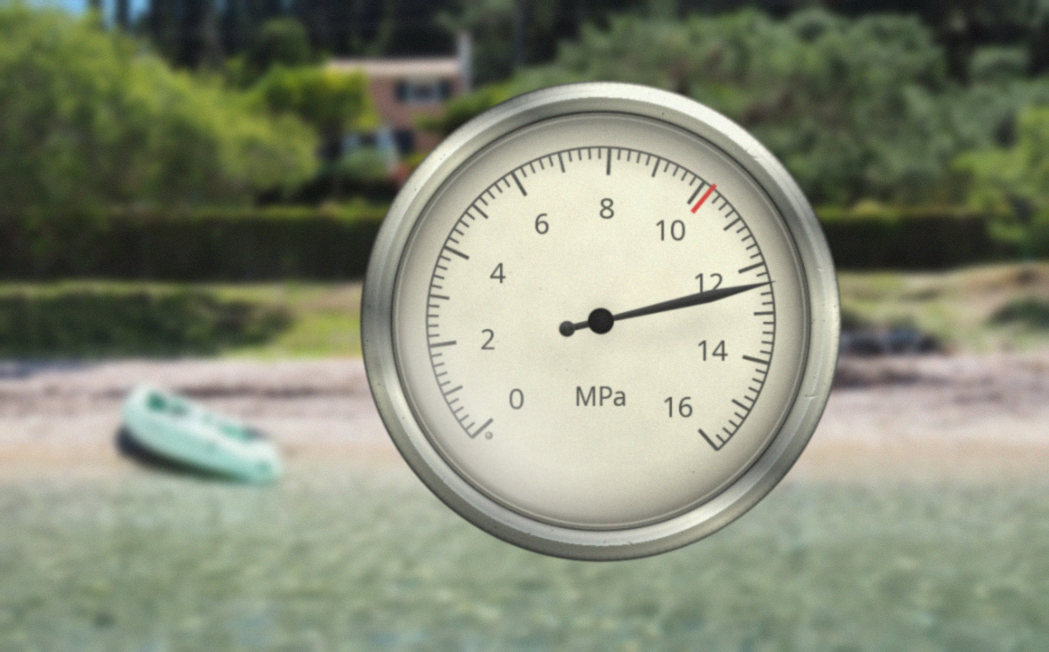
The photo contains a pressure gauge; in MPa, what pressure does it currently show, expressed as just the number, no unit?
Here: 12.4
